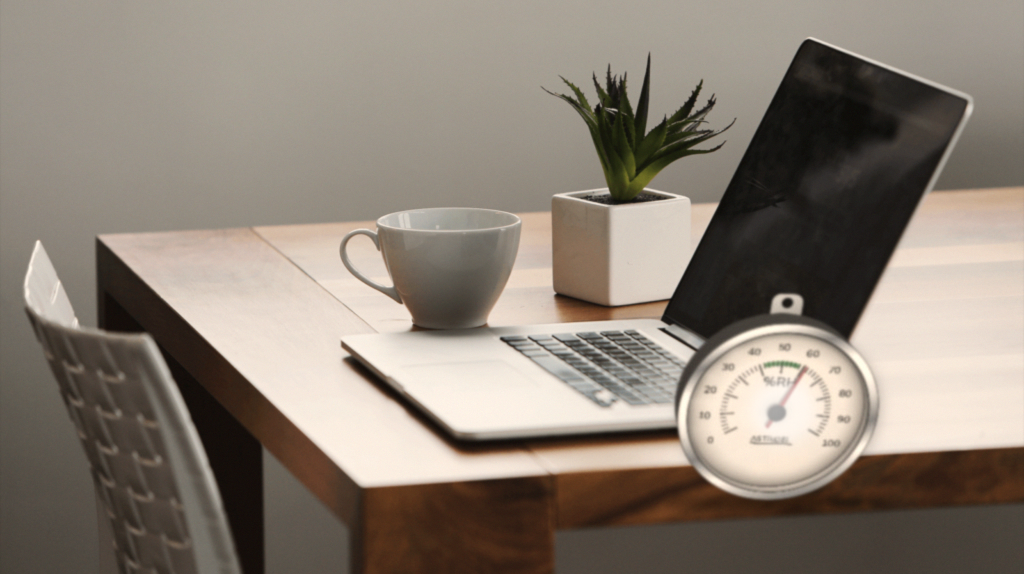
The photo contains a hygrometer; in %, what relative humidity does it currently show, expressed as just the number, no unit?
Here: 60
